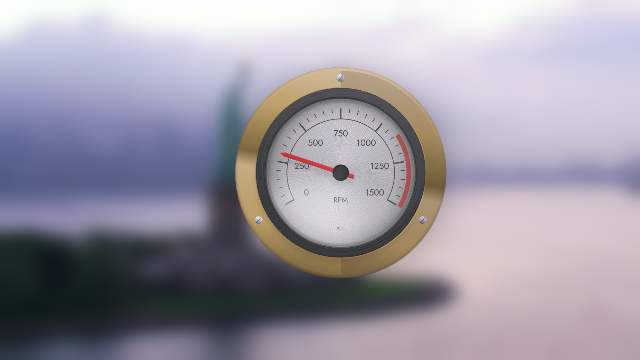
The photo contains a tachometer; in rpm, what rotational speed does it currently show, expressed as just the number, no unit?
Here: 300
